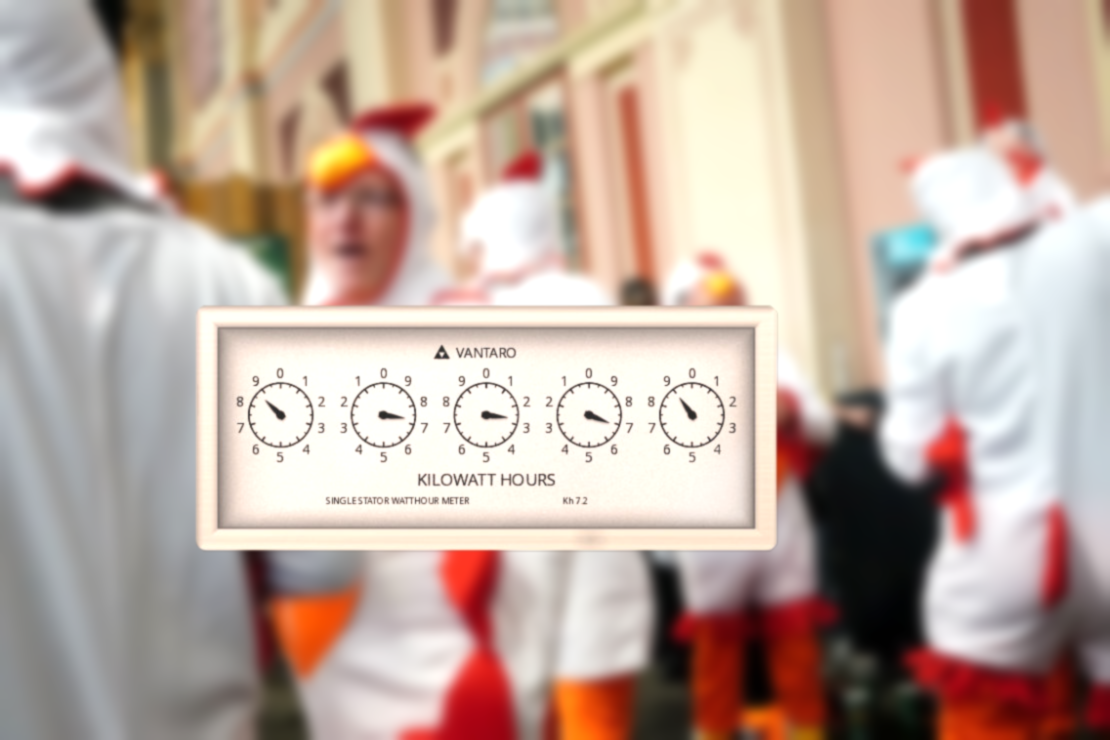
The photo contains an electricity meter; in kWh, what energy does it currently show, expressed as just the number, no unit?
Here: 87269
